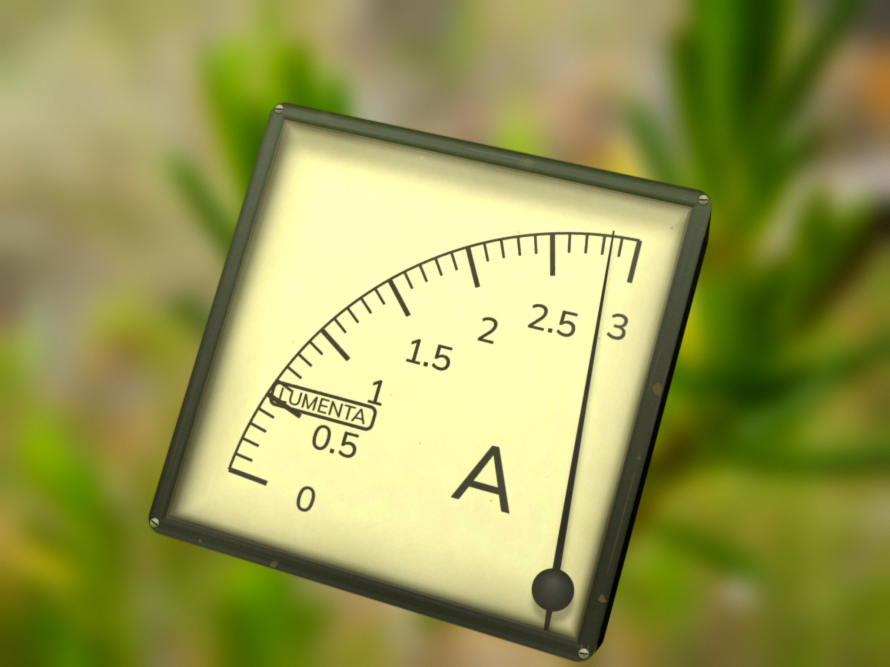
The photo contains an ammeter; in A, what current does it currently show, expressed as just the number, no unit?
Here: 2.85
